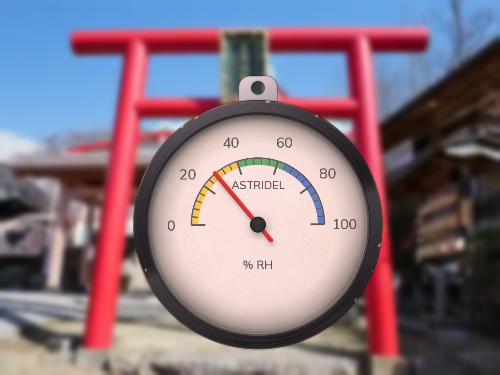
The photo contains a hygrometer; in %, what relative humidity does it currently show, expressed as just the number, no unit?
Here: 28
